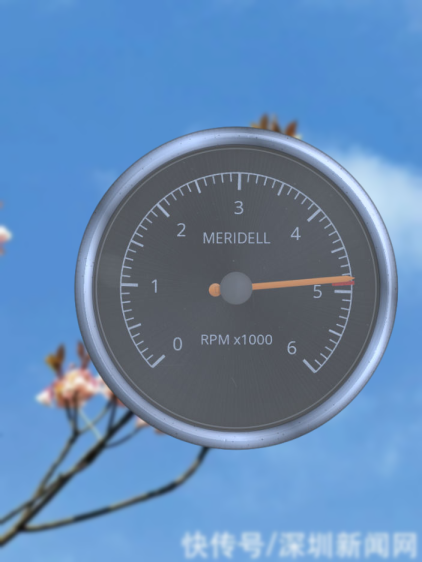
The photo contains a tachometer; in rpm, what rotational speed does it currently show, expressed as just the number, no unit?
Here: 4850
